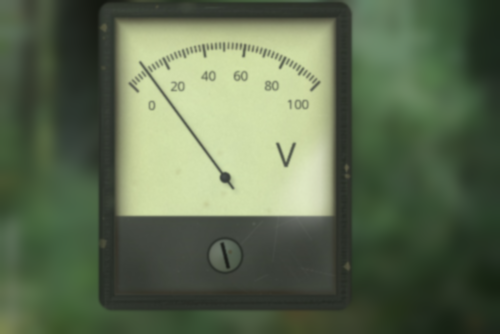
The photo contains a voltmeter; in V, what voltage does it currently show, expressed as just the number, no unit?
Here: 10
